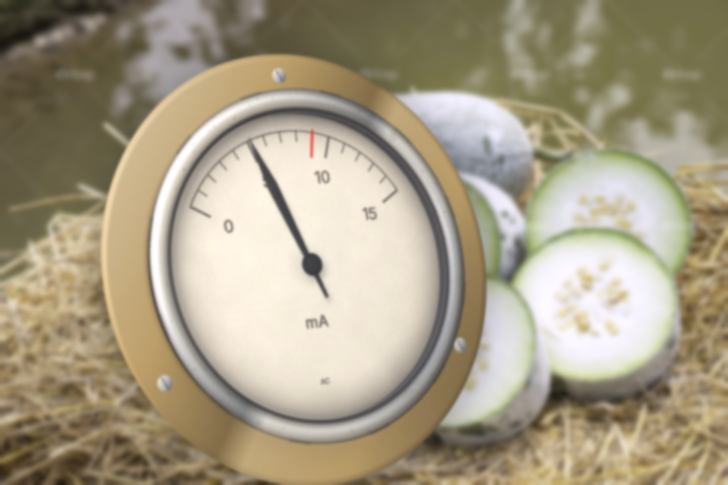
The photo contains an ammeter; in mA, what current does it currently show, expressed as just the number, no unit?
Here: 5
